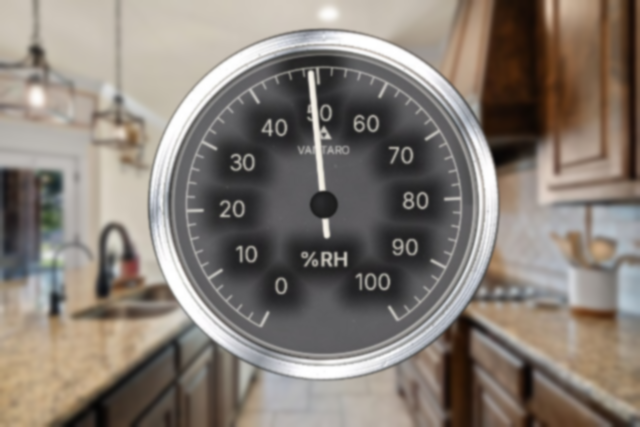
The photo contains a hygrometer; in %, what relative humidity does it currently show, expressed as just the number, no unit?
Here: 49
